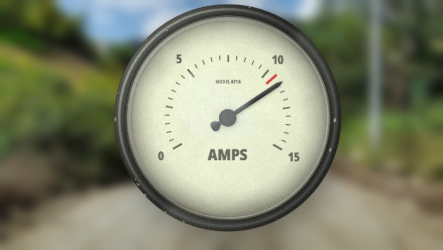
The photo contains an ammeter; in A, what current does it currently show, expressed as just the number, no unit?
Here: 11
